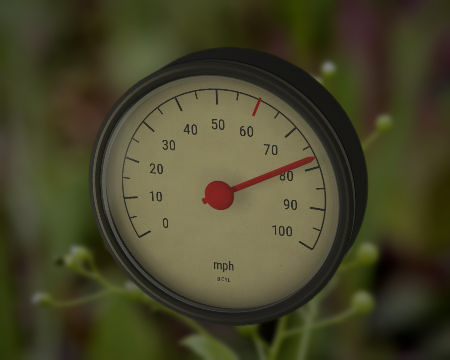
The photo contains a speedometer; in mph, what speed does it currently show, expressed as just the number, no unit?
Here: 77.5
